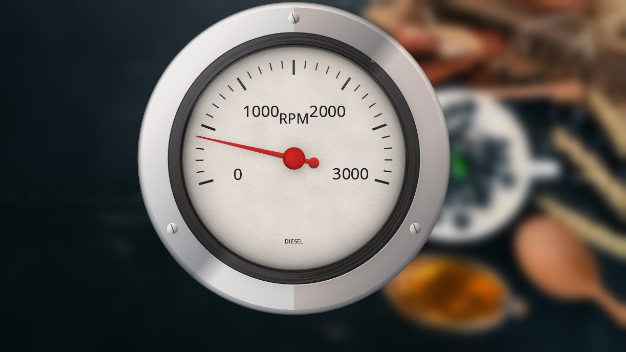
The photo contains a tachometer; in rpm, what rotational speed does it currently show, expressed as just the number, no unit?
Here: 400
